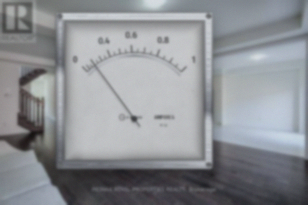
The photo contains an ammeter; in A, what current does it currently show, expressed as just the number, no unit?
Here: 0.2
